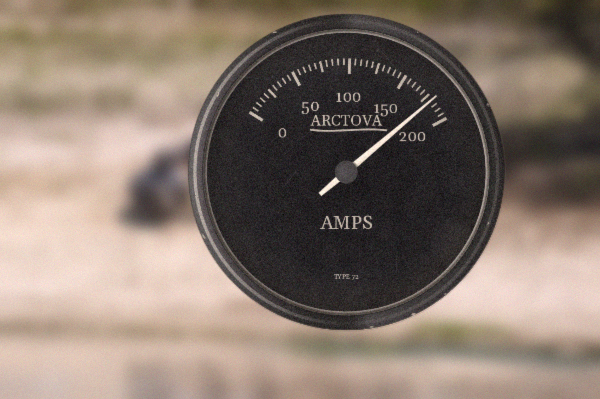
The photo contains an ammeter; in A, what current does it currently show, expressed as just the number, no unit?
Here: 180
